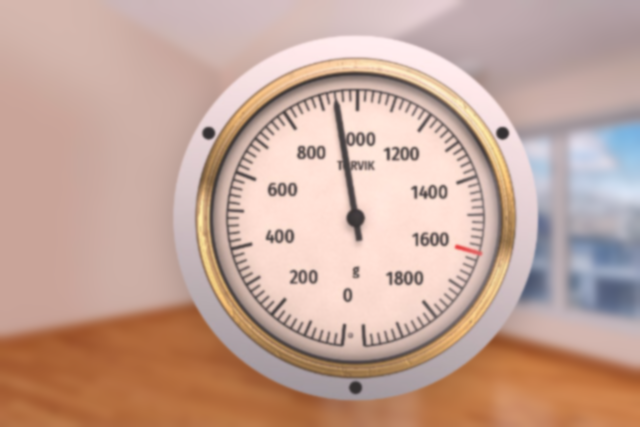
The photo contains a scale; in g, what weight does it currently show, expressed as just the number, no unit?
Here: 940
